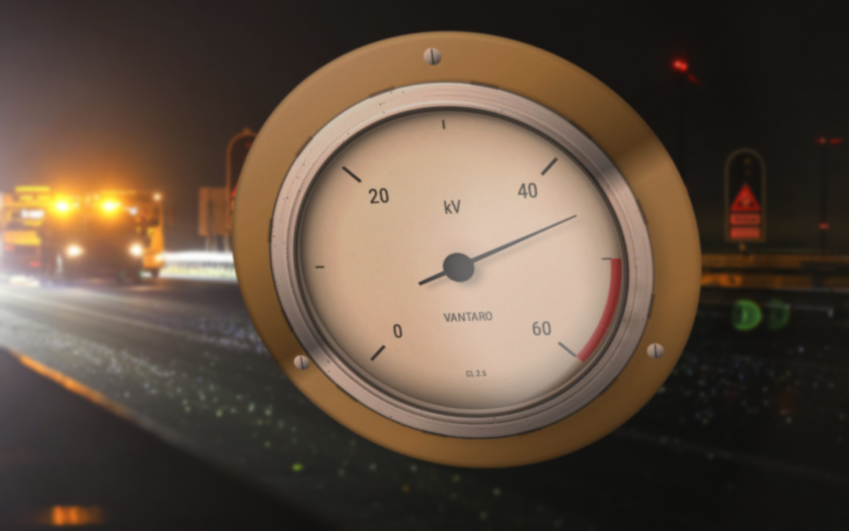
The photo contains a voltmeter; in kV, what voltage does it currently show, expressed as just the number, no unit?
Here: 45
